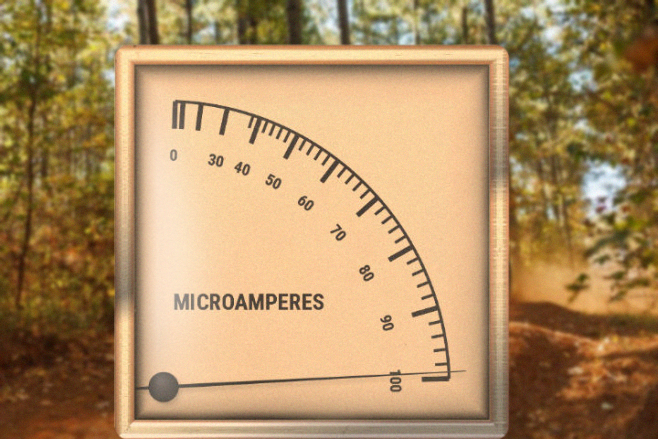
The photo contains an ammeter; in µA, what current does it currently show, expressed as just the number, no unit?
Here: 99
